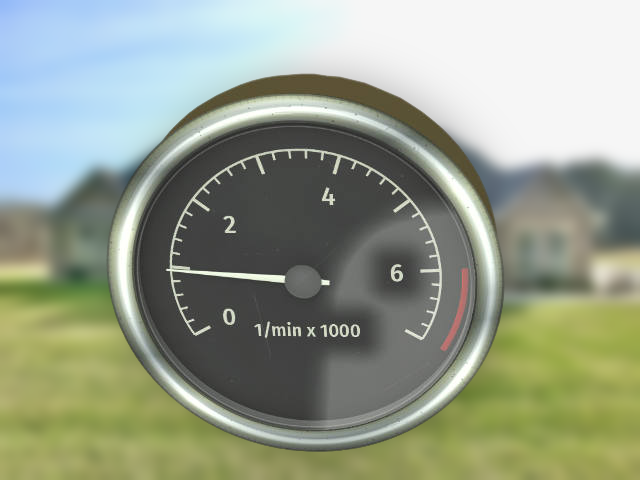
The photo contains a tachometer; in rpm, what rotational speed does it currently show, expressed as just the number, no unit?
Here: 1000
